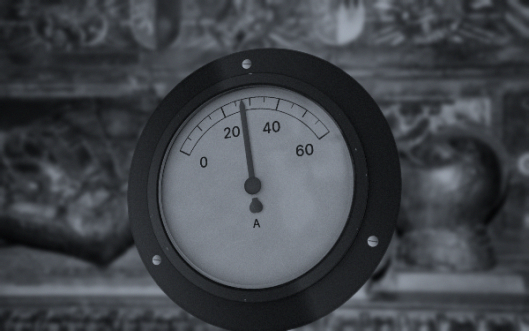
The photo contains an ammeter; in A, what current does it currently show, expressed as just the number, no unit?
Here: 27.5
